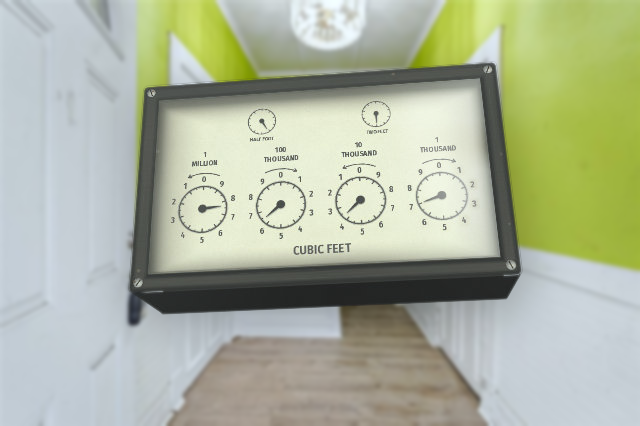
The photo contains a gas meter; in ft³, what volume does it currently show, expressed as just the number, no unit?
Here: 763700
